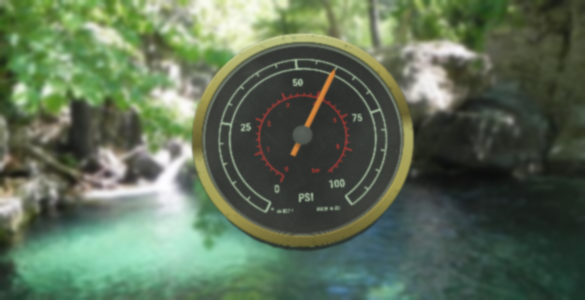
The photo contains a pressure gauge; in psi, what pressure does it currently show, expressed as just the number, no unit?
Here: 60
